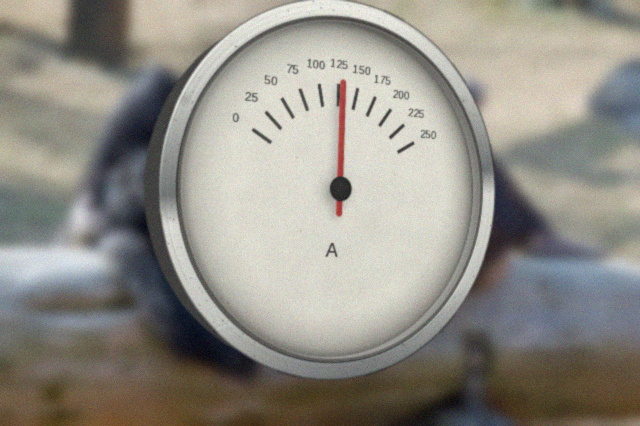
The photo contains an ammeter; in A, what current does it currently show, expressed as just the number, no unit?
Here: 125
